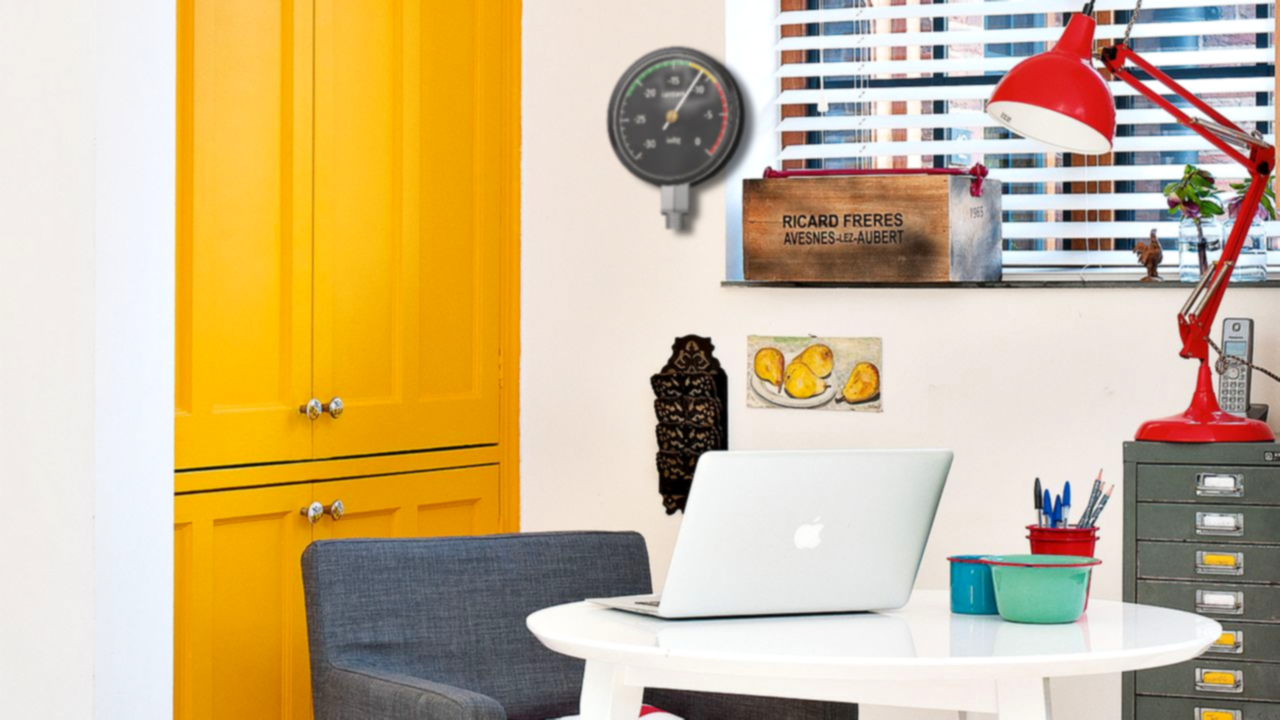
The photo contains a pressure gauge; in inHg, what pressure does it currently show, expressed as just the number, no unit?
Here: -11
